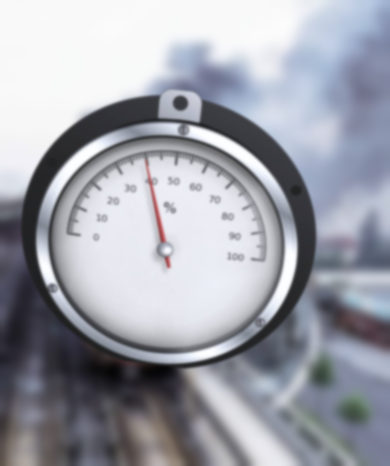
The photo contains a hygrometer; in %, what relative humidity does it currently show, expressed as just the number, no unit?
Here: 40
